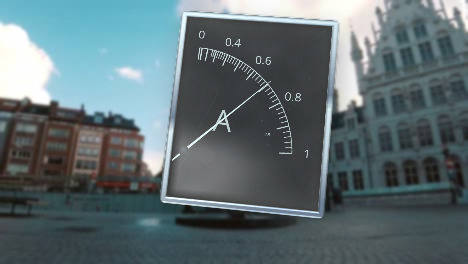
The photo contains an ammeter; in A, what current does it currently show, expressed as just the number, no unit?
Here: 0.7
